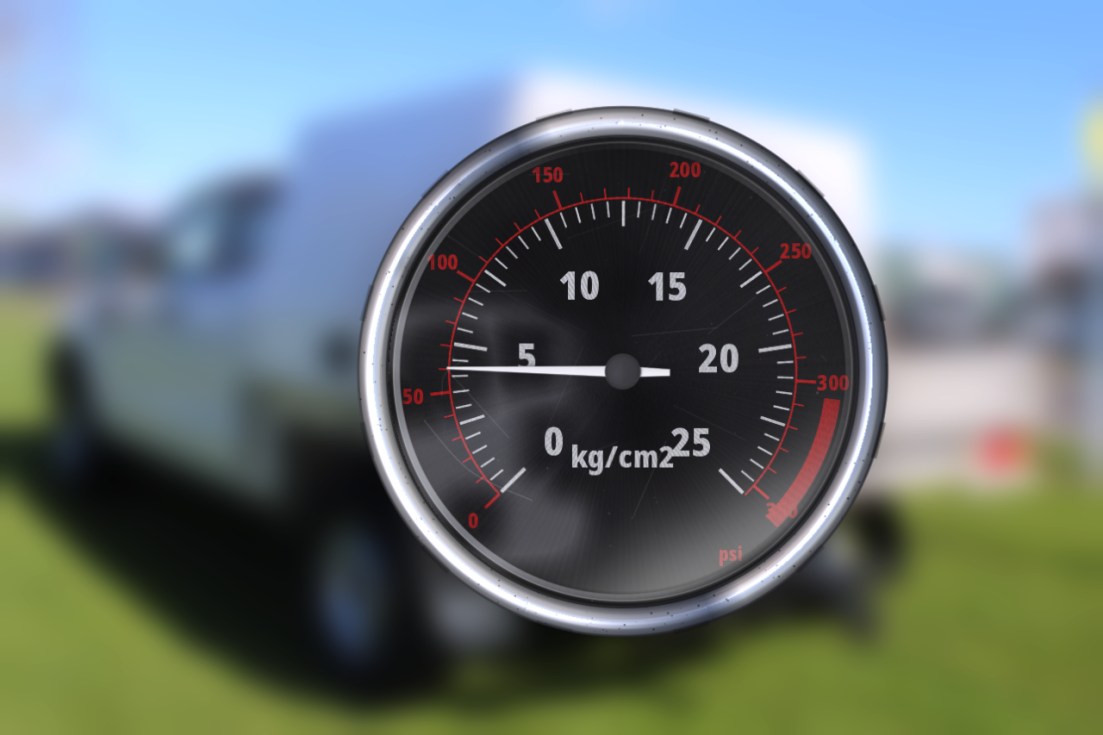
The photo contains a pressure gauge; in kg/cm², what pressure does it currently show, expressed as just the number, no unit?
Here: 4.25
